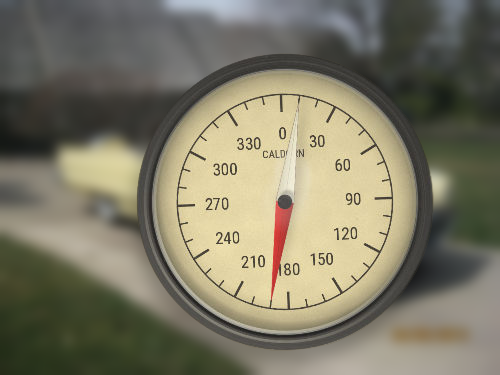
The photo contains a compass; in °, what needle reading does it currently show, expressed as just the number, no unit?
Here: 190
